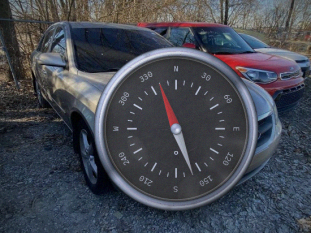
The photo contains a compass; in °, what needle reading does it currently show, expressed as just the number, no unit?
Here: 340
